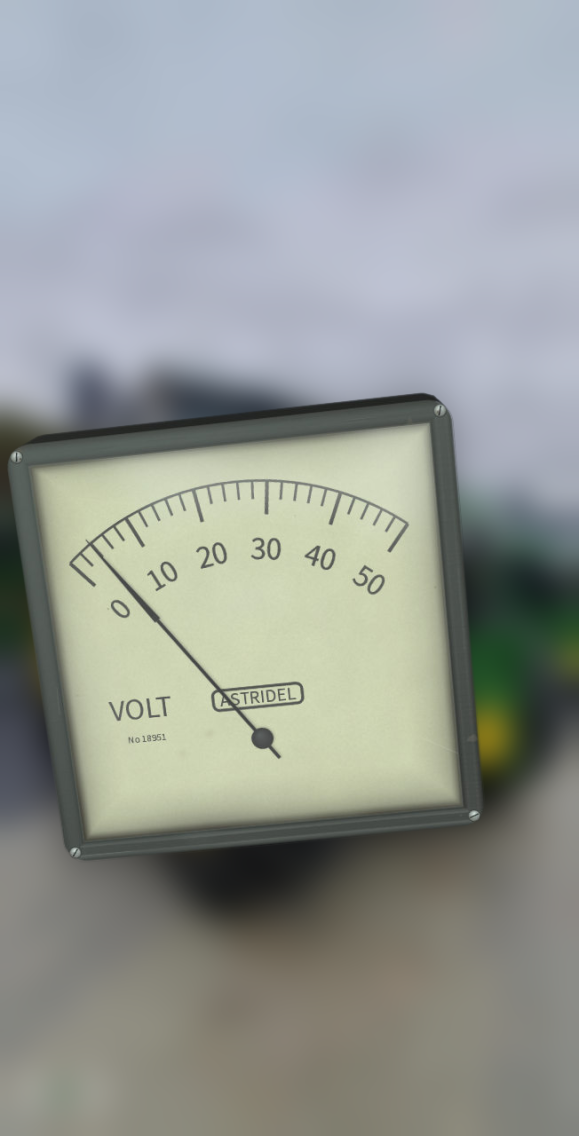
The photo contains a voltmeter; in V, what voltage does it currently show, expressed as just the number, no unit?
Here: 4
